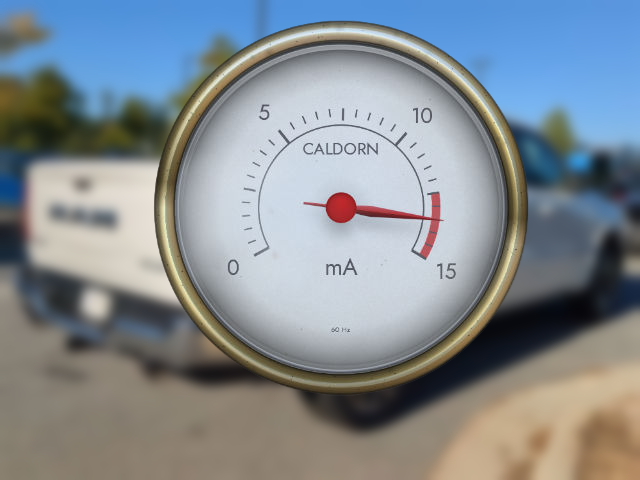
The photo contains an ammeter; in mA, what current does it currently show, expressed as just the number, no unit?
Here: 13.5
